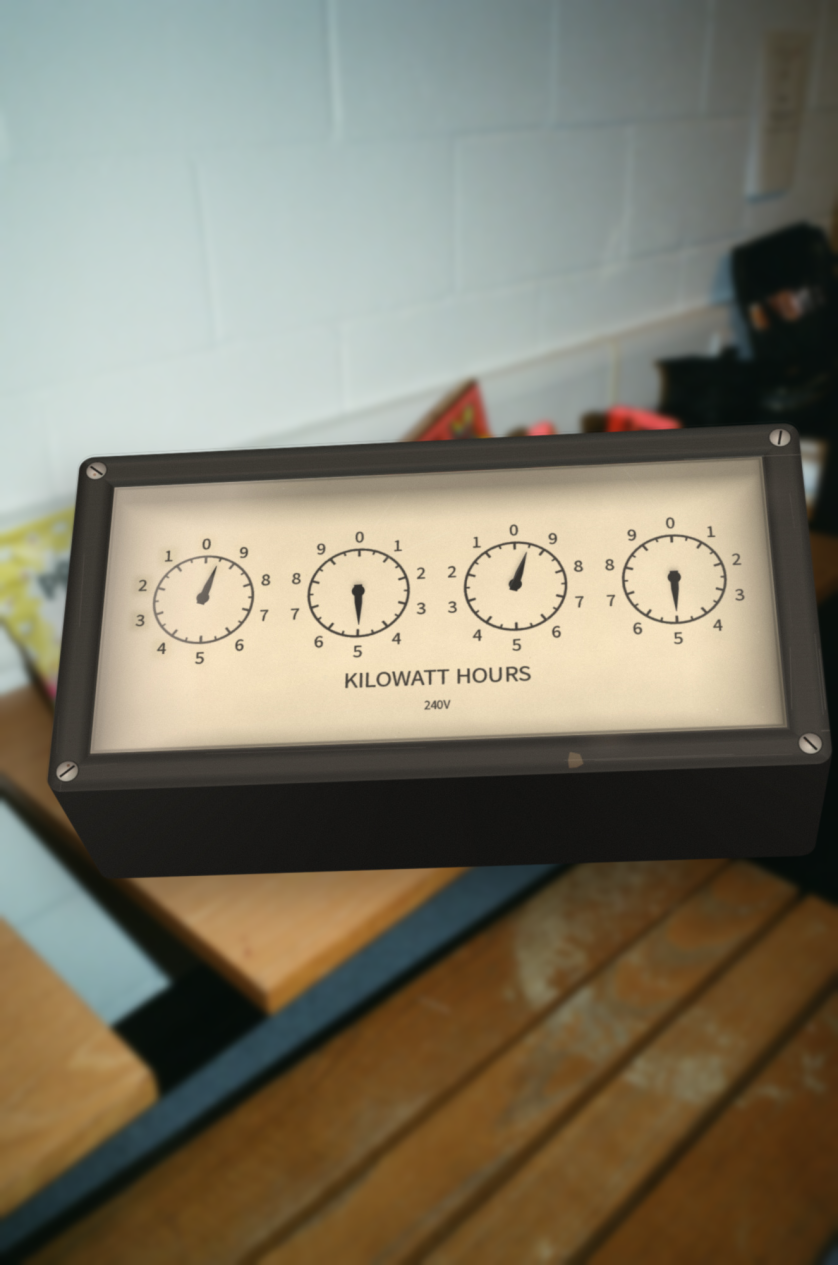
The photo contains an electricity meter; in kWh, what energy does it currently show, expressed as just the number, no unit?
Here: 9495
